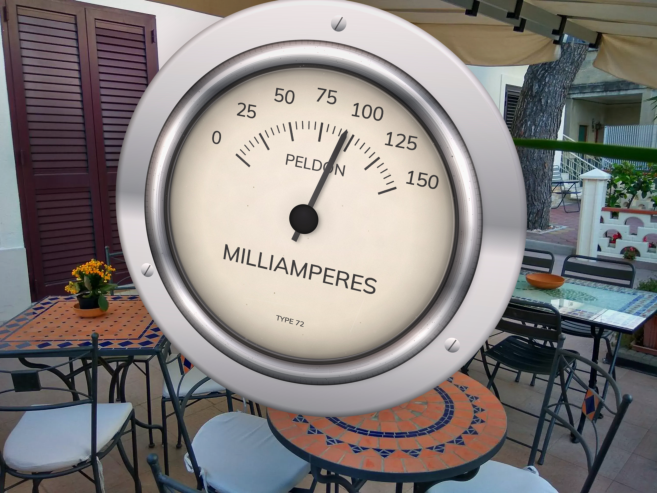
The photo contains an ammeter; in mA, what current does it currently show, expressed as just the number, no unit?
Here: 95
